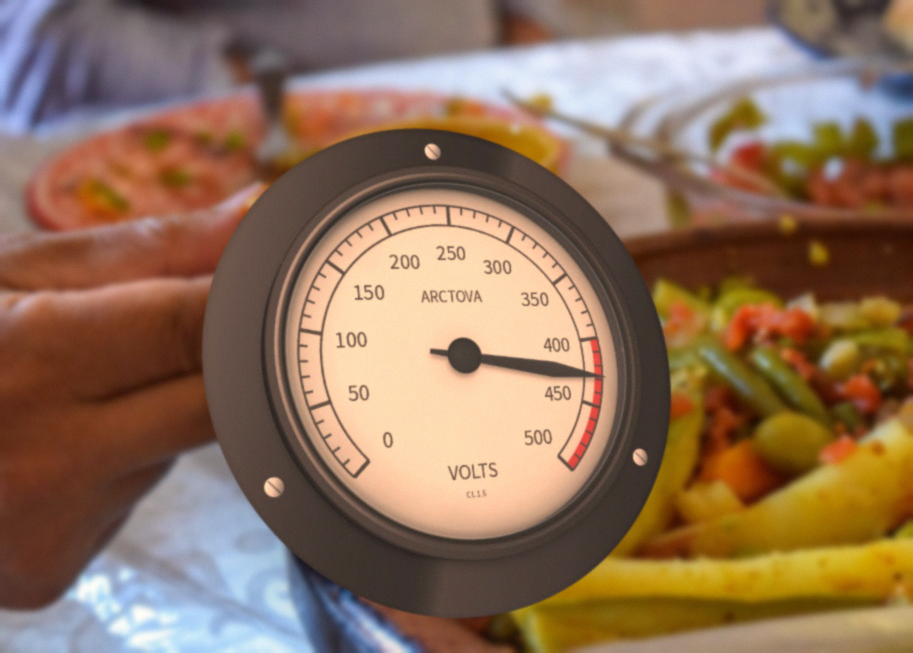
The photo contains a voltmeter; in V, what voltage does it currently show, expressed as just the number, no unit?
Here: 430
